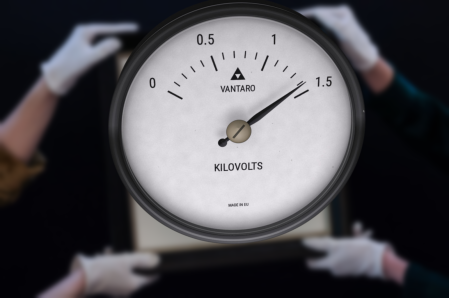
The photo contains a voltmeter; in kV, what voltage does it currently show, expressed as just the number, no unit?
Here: 1.4
